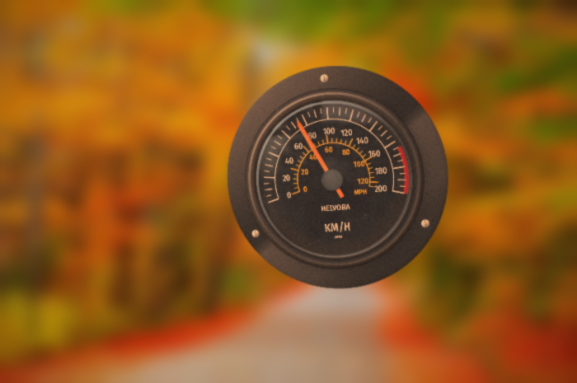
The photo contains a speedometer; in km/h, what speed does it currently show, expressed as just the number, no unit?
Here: 75
